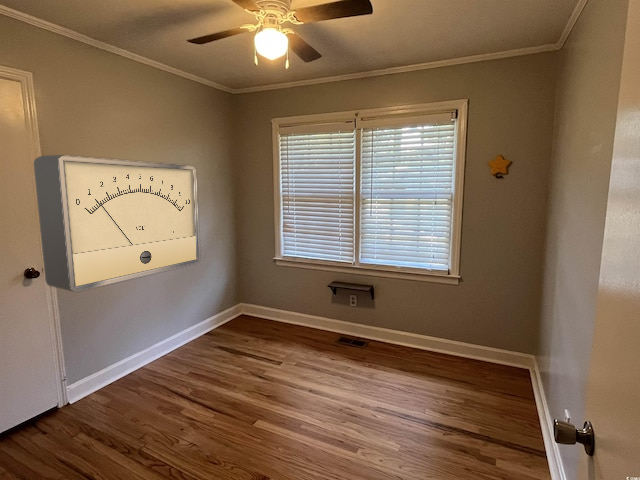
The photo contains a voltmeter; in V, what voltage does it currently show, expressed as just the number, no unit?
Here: 1
